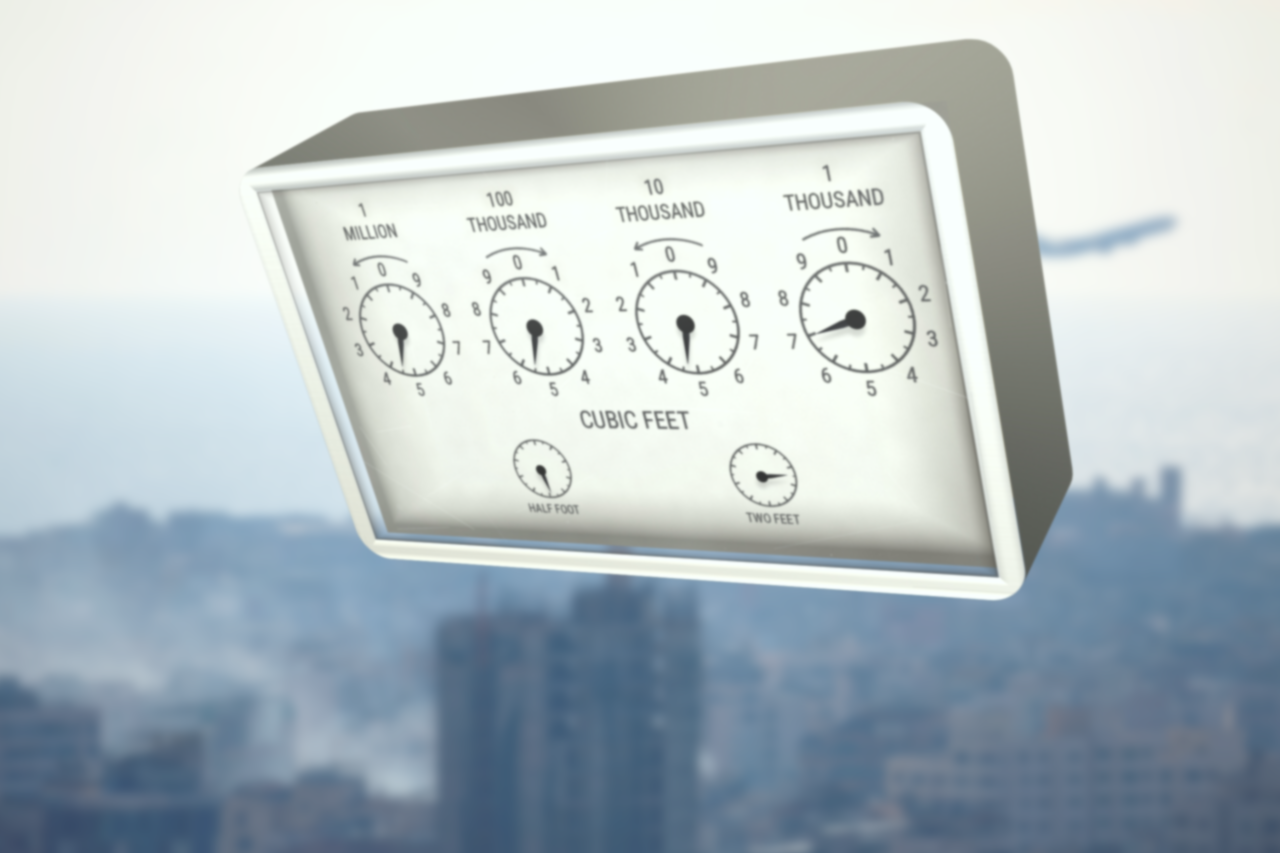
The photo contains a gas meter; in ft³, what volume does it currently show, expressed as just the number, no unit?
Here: 454700
